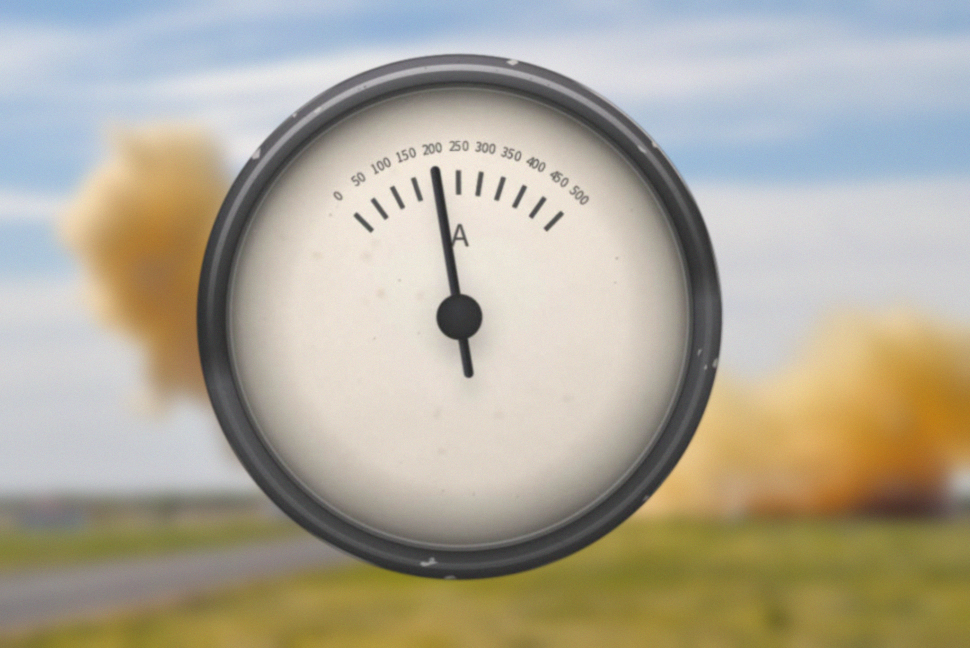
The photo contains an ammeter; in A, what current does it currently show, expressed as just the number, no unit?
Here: 200
